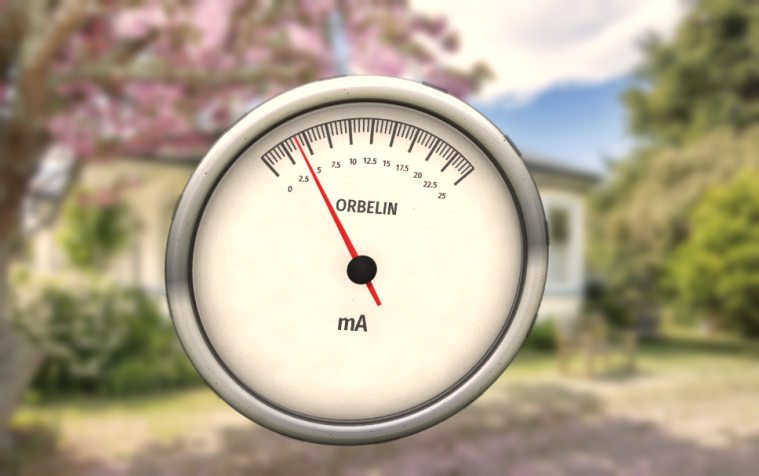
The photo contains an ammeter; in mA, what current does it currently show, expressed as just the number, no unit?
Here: 4
